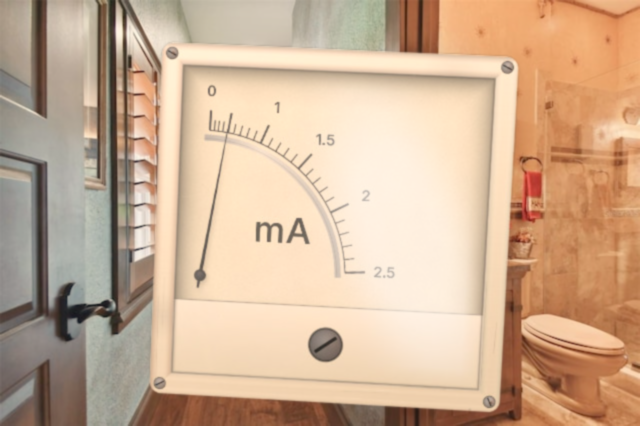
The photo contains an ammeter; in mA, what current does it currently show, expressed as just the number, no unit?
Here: 0.5
